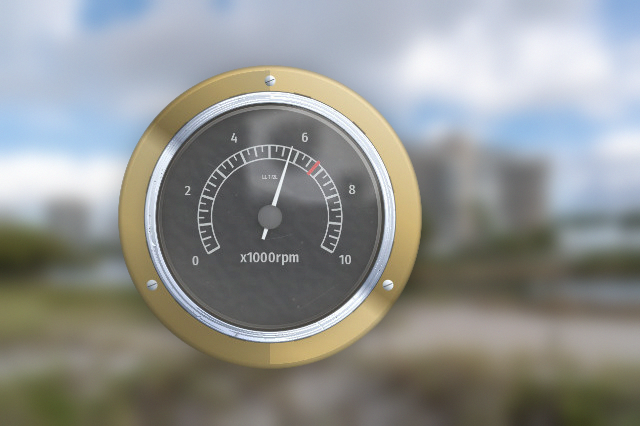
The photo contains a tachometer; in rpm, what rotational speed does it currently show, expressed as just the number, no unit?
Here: 5750
